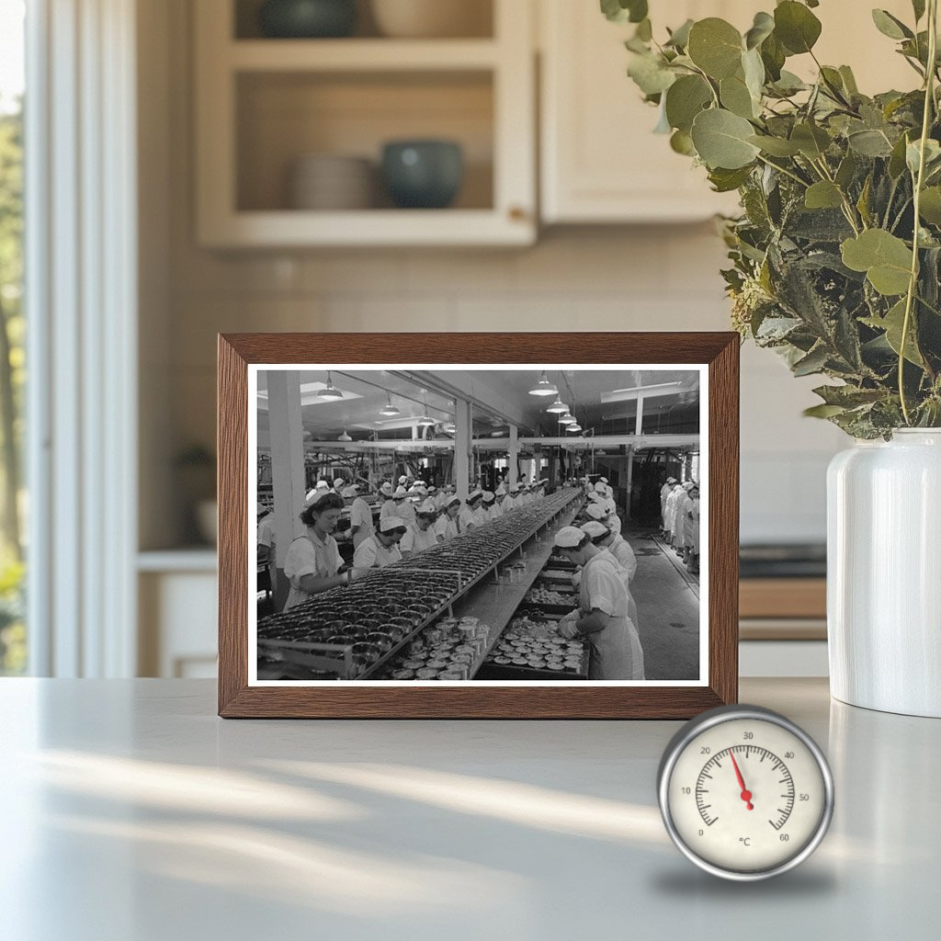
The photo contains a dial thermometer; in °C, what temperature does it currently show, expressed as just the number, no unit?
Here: 25
